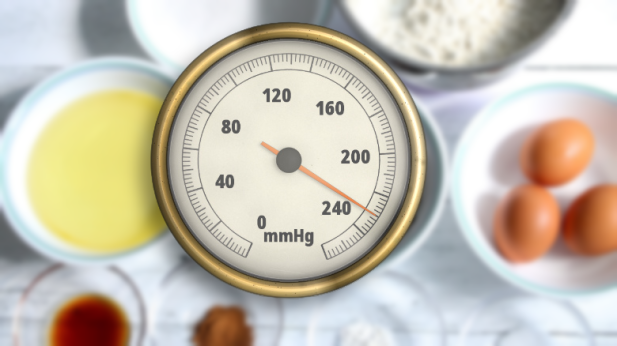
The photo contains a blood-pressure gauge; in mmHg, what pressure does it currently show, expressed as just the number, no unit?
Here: 230
